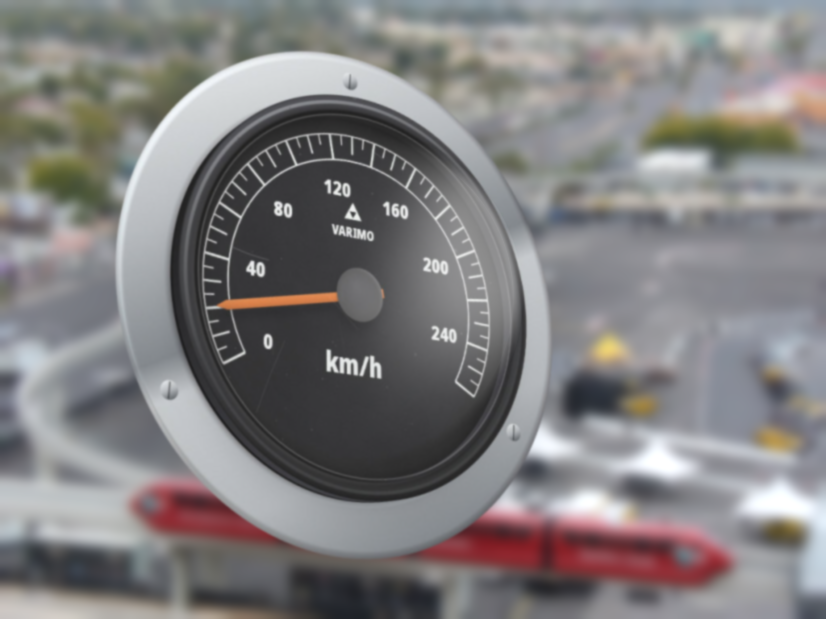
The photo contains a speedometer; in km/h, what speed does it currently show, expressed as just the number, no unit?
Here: 20
